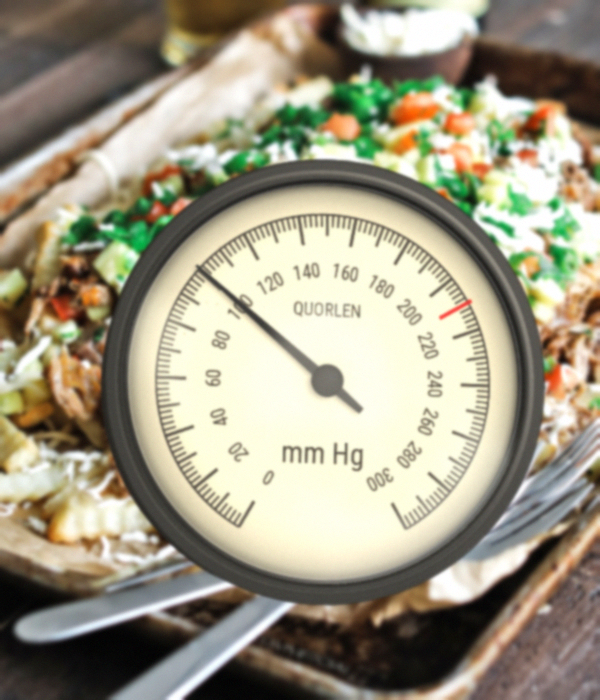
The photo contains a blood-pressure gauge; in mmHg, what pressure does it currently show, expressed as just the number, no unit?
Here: 100
